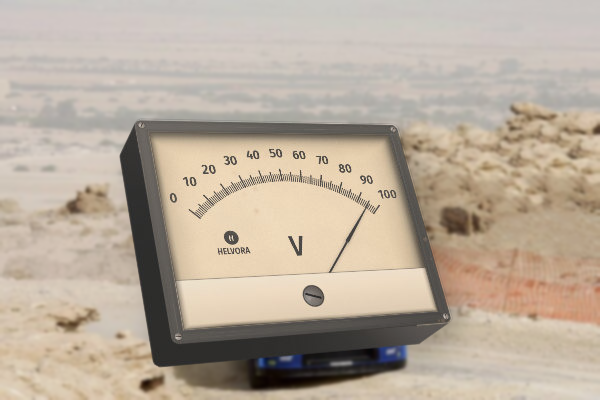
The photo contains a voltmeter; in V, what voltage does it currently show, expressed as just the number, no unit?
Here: 95
